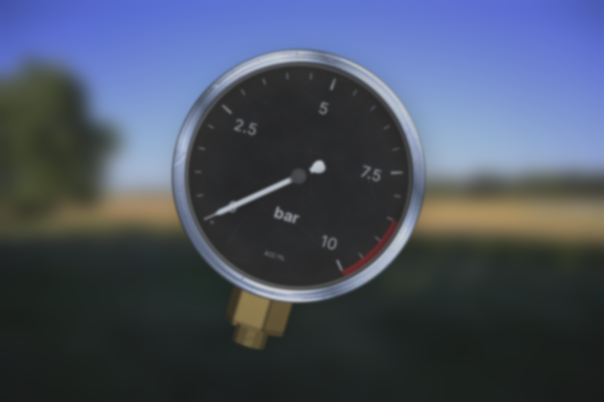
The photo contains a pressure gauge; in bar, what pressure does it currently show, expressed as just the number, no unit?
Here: 0
